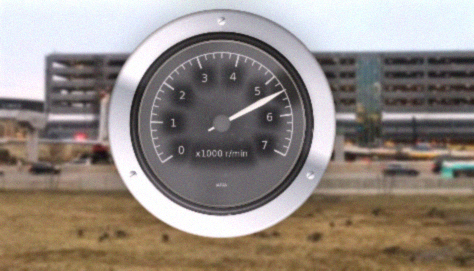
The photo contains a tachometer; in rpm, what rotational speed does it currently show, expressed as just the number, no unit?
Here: 5400
